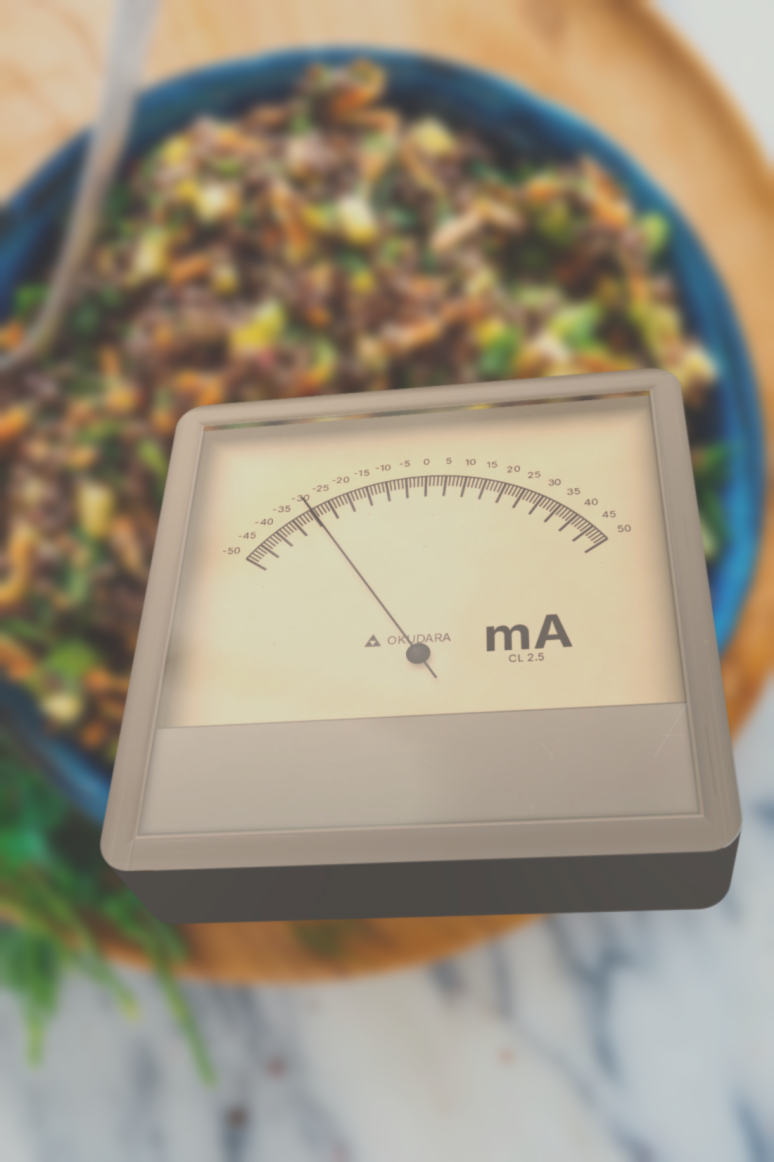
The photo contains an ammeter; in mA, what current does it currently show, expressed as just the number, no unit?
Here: -30
